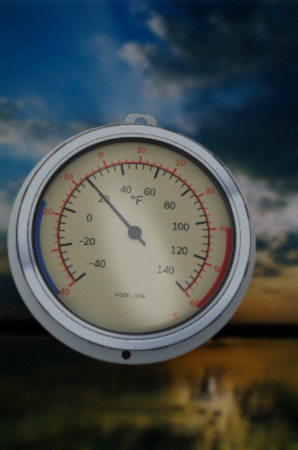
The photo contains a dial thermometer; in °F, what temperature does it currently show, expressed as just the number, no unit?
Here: 20
